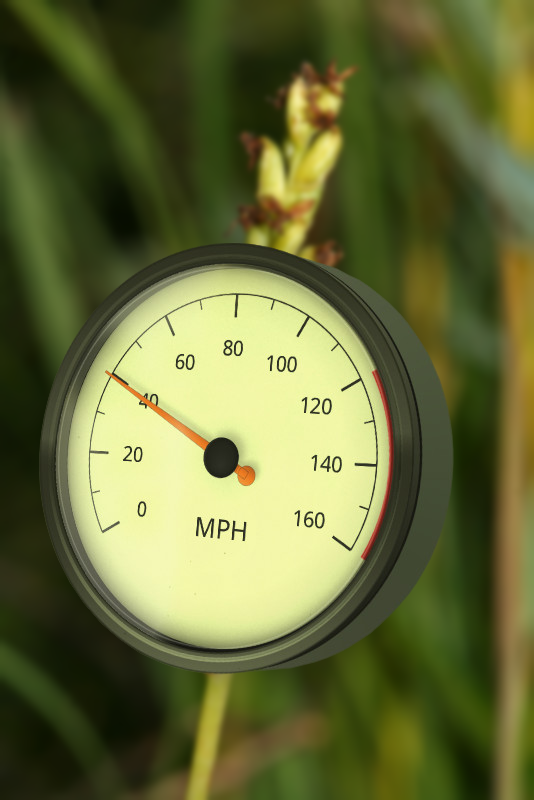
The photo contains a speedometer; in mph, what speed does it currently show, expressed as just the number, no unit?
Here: 40
